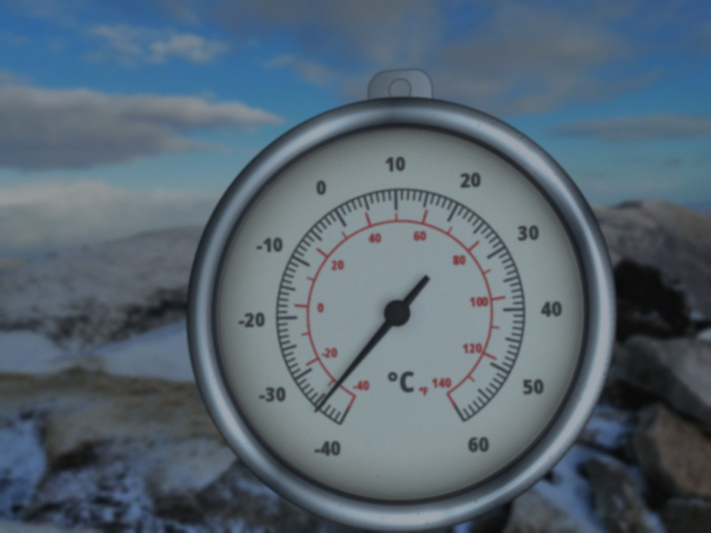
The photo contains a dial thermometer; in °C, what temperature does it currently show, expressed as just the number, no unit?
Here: -36
